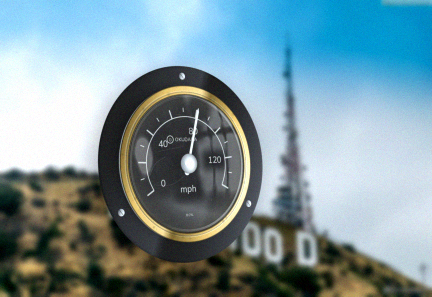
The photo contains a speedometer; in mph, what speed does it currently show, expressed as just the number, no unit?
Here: 80
